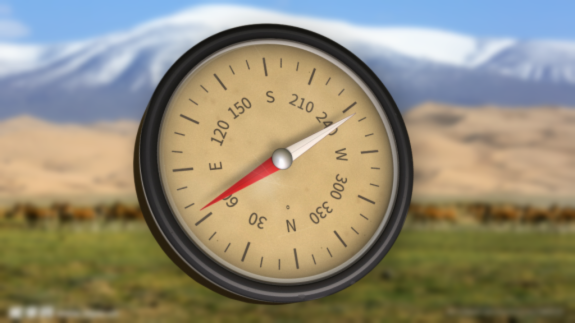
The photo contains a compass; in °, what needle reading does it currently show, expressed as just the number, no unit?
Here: 65
